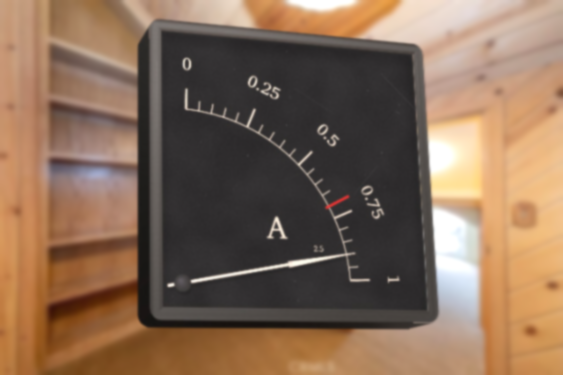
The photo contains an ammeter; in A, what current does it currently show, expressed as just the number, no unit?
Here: 0.9
